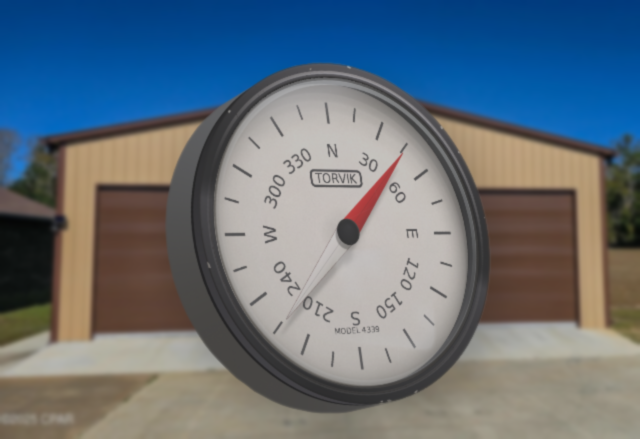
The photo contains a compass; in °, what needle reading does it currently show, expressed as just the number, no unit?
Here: 45
